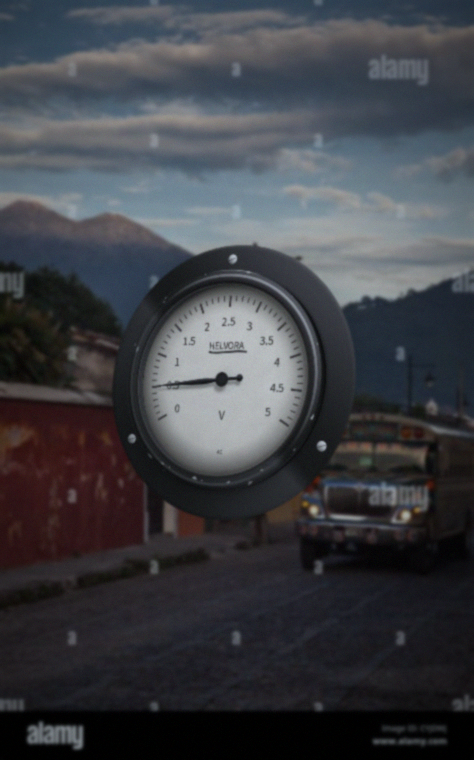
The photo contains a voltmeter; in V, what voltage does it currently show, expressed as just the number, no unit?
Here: 0.5
